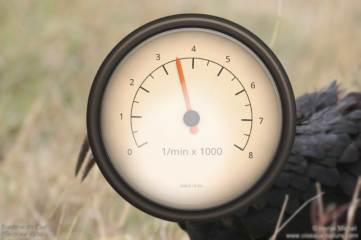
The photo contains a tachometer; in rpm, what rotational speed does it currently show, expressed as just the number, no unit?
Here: 3500
